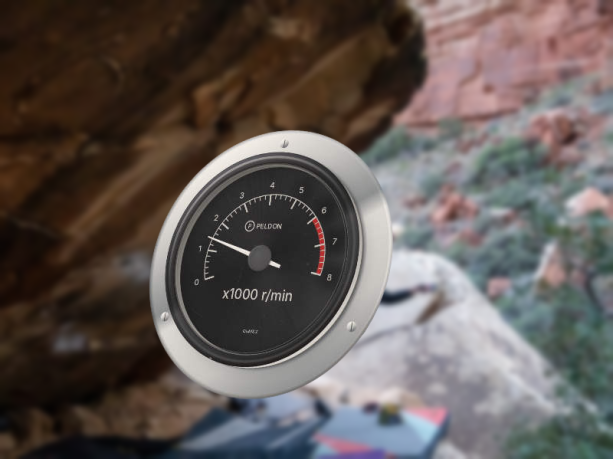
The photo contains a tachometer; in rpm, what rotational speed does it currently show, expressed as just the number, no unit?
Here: 1400
